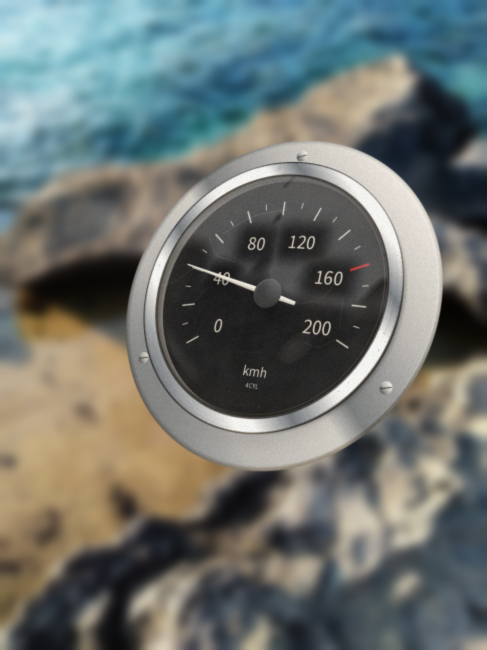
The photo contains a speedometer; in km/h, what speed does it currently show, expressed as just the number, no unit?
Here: 40
